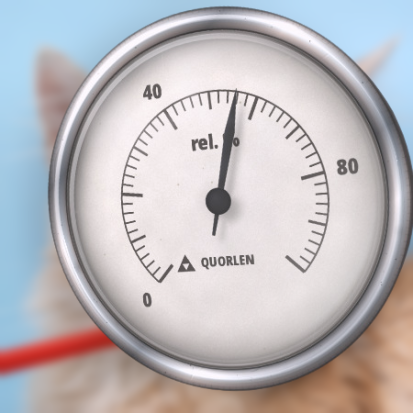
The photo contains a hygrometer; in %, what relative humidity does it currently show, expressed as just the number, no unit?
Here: 56
